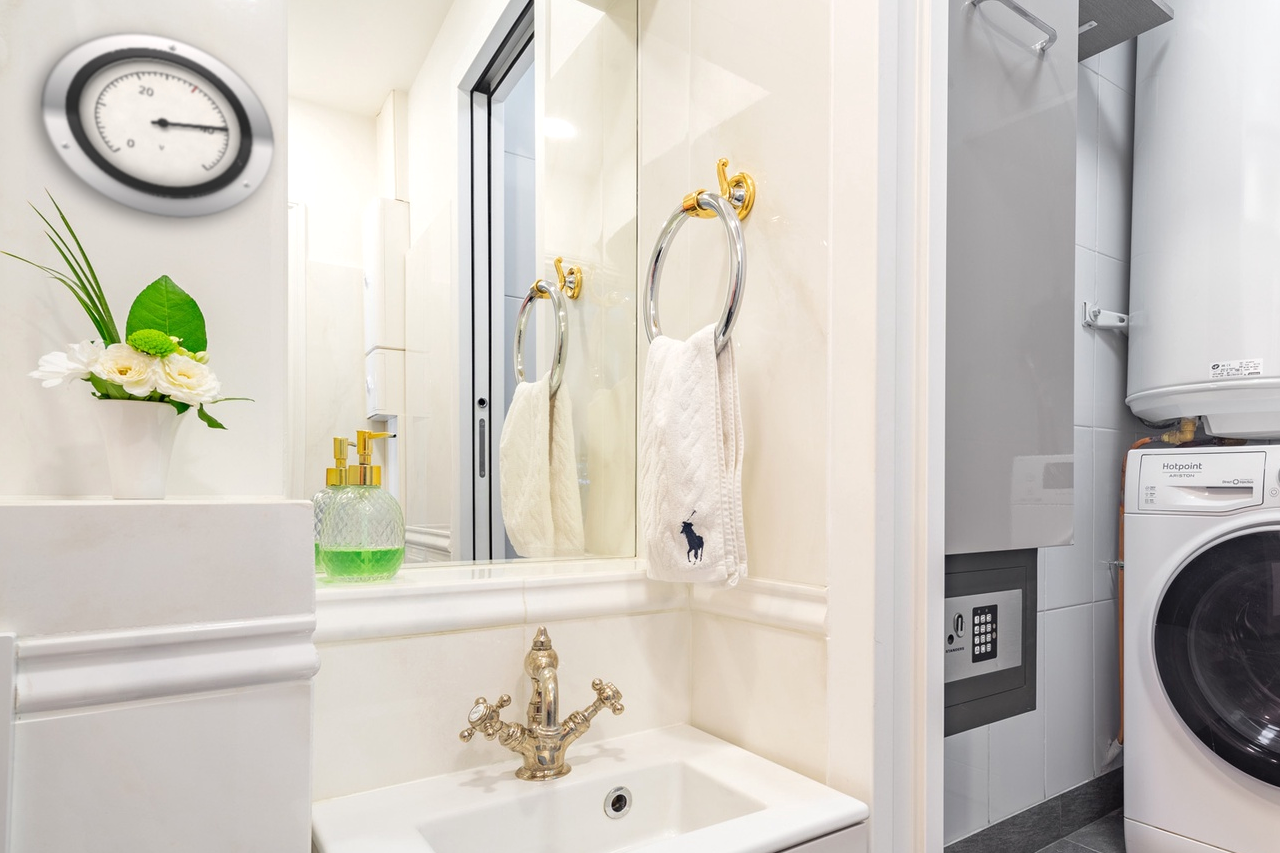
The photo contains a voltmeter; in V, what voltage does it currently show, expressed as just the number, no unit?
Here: 40
